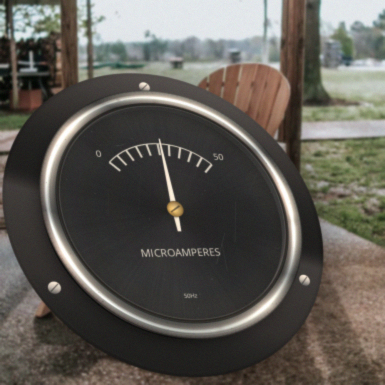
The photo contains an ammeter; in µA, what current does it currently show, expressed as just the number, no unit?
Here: 25
